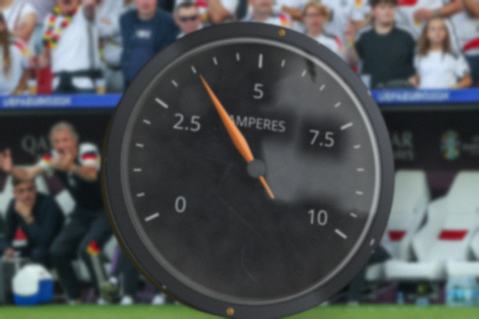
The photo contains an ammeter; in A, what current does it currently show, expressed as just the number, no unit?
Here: 3.5
